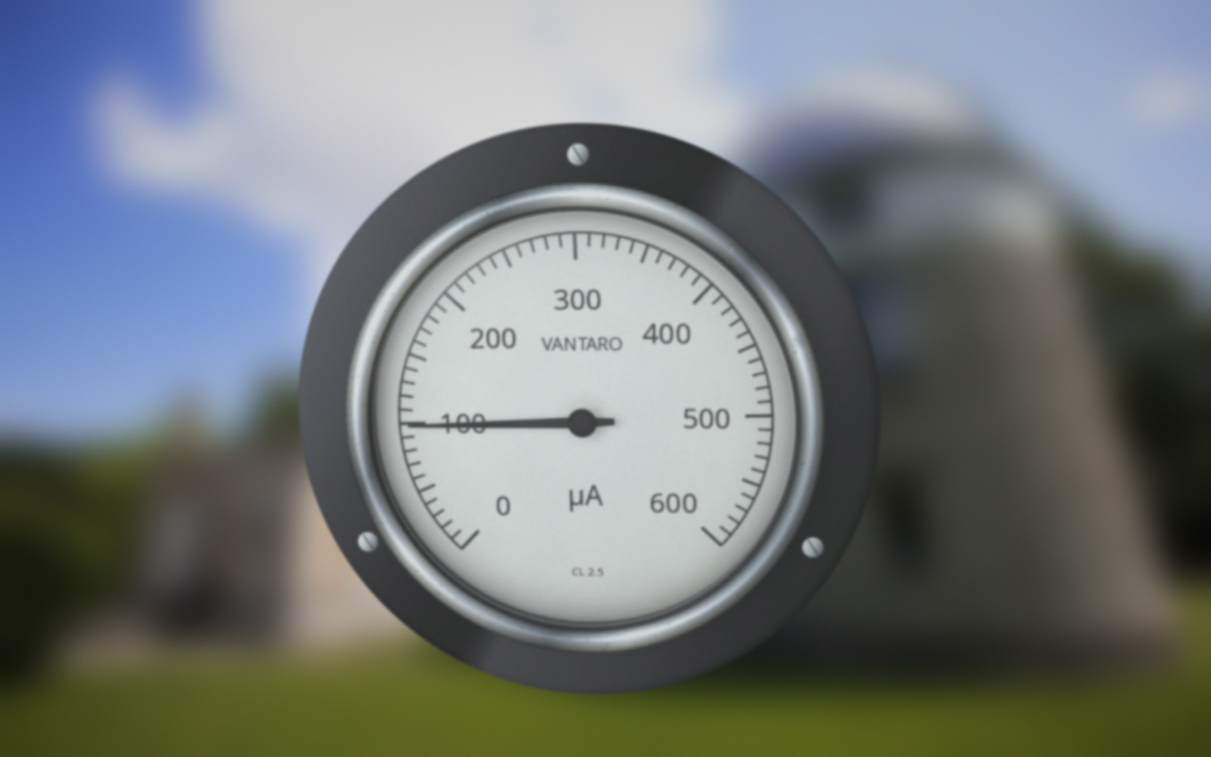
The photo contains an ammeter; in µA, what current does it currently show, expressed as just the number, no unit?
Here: 100
